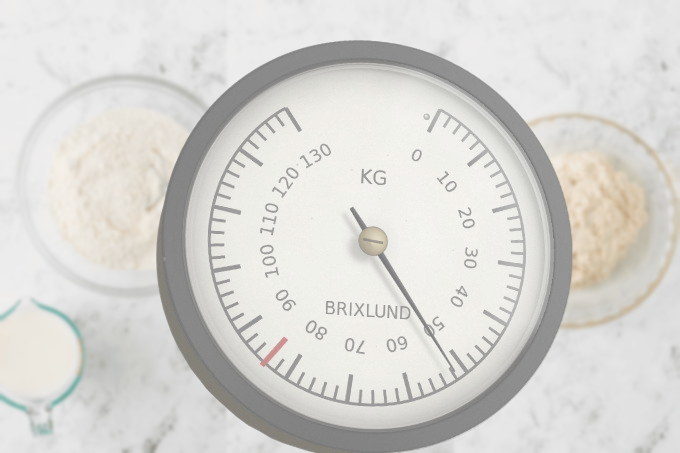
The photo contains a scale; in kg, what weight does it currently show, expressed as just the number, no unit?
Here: 52
